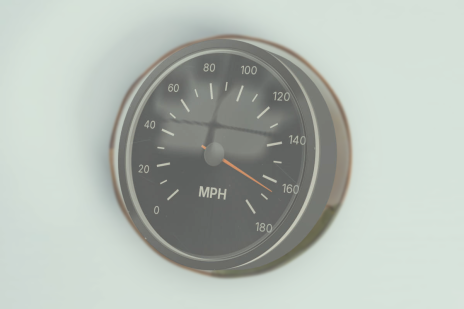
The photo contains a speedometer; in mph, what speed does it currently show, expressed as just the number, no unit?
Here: 165
